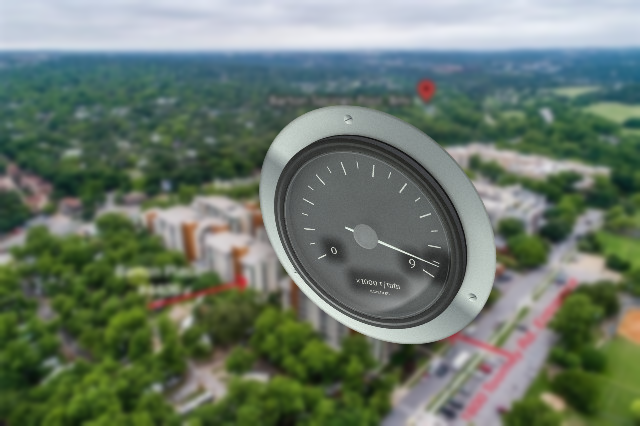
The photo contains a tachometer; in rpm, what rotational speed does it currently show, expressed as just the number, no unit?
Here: 8500
